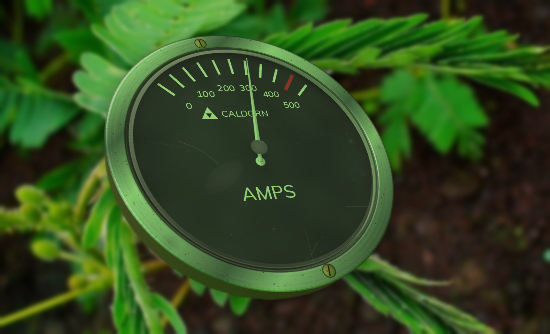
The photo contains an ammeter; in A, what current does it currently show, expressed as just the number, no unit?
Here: 300
